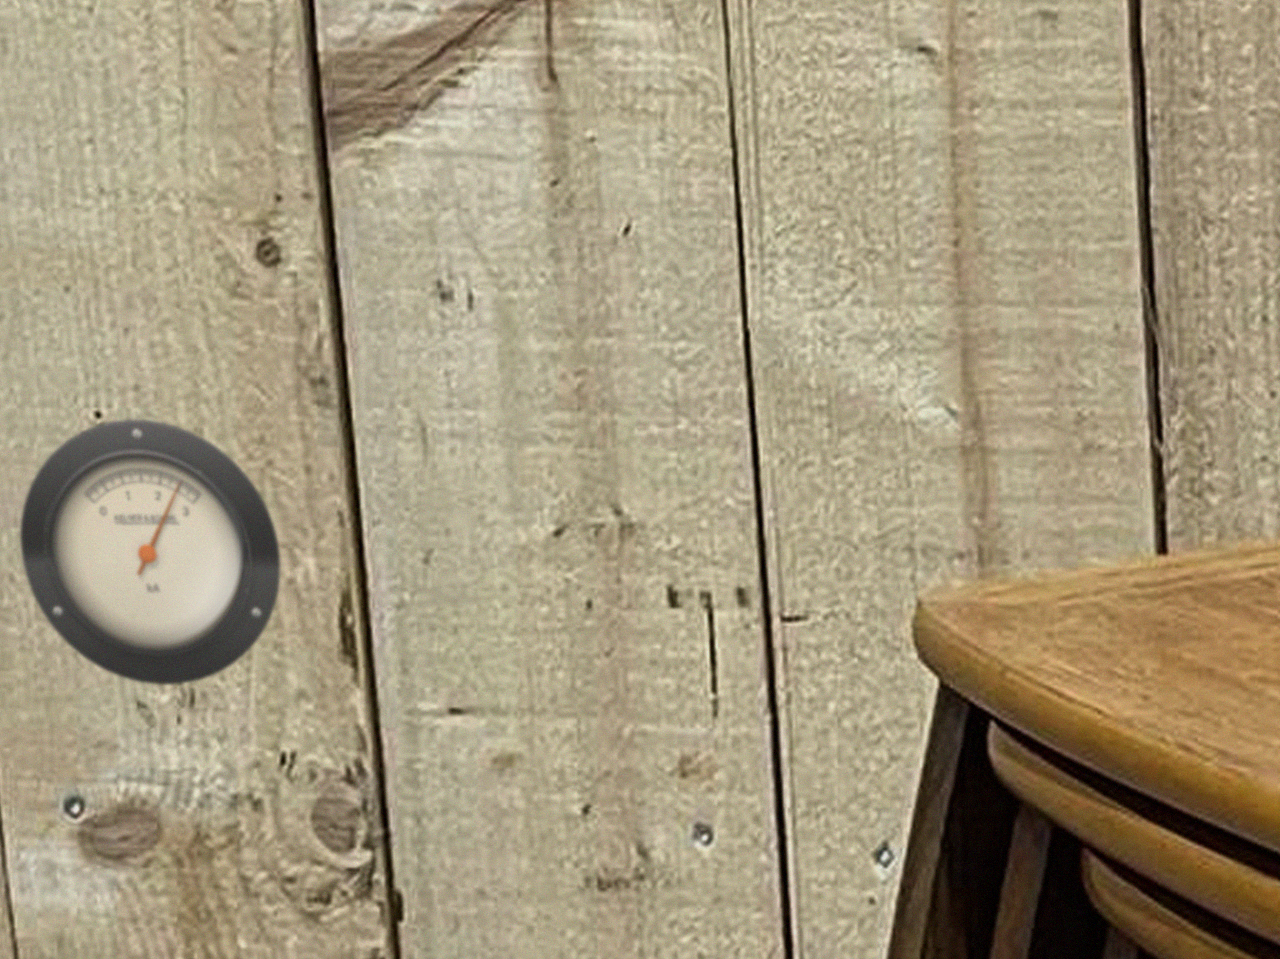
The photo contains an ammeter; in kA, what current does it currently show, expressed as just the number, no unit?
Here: 2.5
